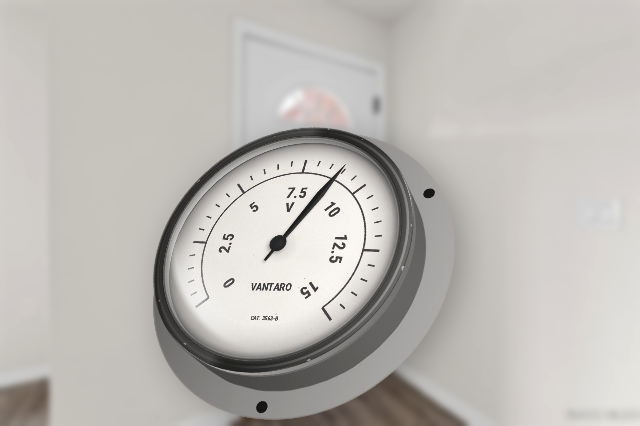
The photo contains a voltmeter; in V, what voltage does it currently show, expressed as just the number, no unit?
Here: 9
